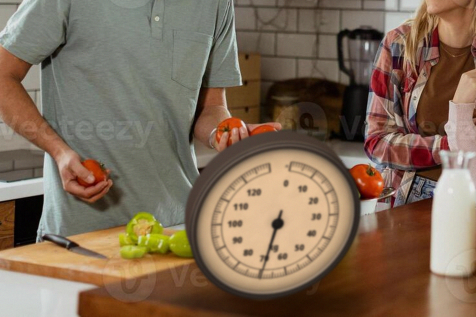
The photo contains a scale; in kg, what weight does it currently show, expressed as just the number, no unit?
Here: 70
